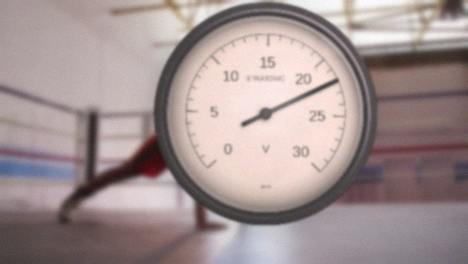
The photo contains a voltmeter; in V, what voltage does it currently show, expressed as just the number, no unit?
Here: 22
